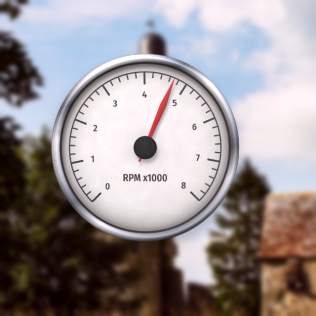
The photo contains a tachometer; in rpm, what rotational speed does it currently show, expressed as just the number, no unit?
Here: 4700
